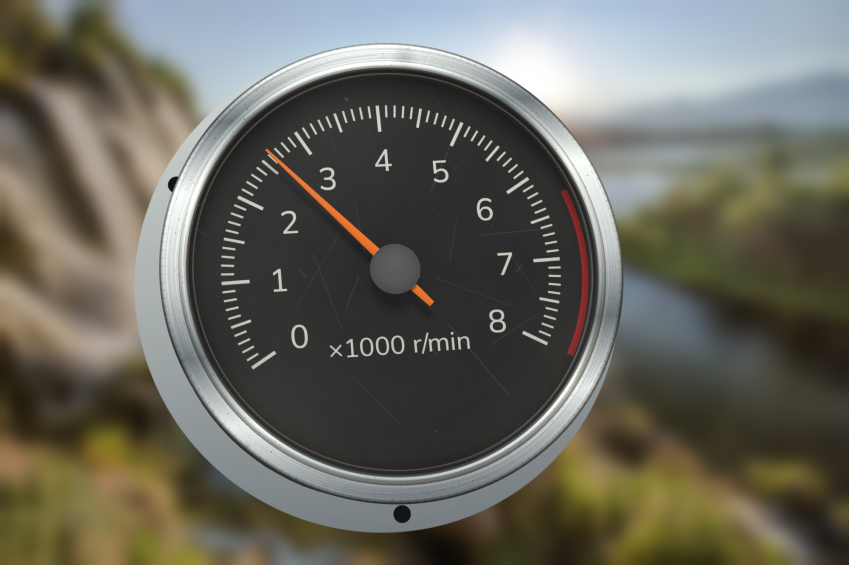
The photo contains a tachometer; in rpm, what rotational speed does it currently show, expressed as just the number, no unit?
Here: 2600
